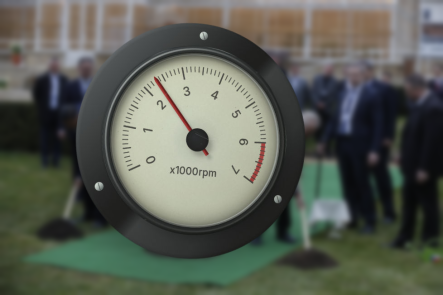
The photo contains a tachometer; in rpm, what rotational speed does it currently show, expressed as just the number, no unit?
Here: 2300
